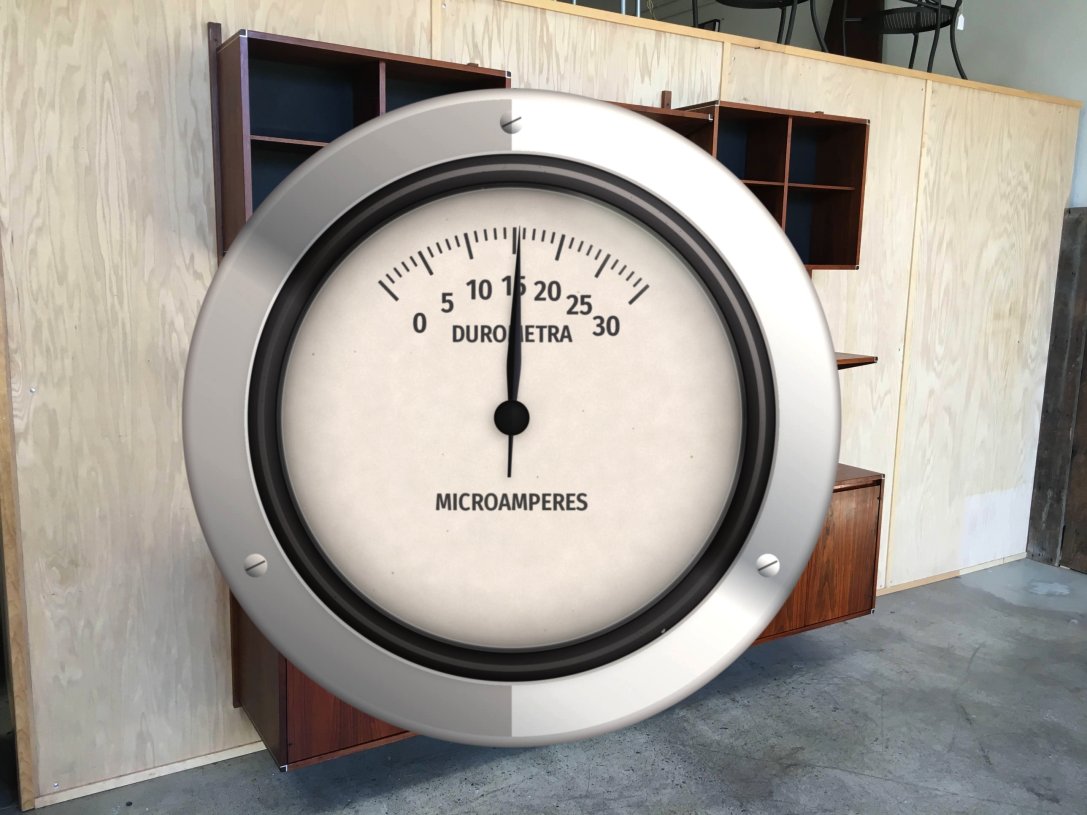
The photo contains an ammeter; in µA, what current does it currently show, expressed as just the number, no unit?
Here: 15.5
